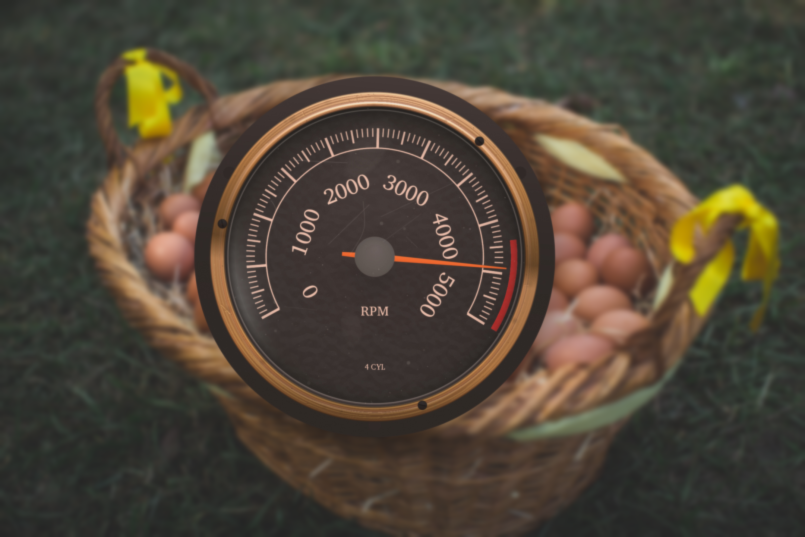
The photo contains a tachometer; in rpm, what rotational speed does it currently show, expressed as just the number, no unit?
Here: 4450
